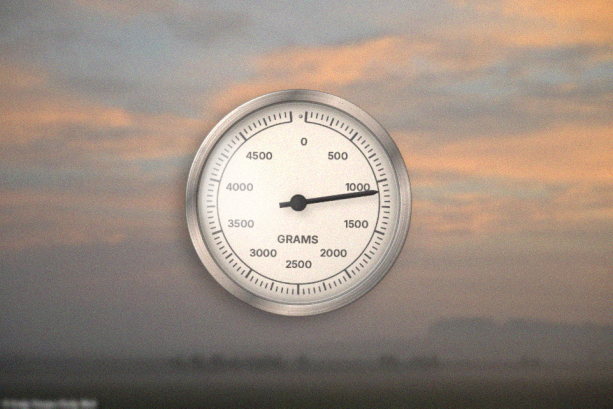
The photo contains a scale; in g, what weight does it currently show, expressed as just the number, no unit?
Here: 1100
